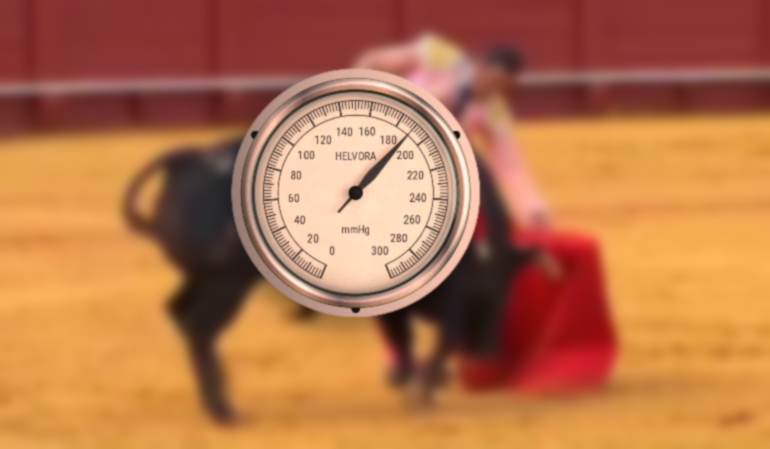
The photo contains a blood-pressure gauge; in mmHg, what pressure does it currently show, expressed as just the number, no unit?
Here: 190
